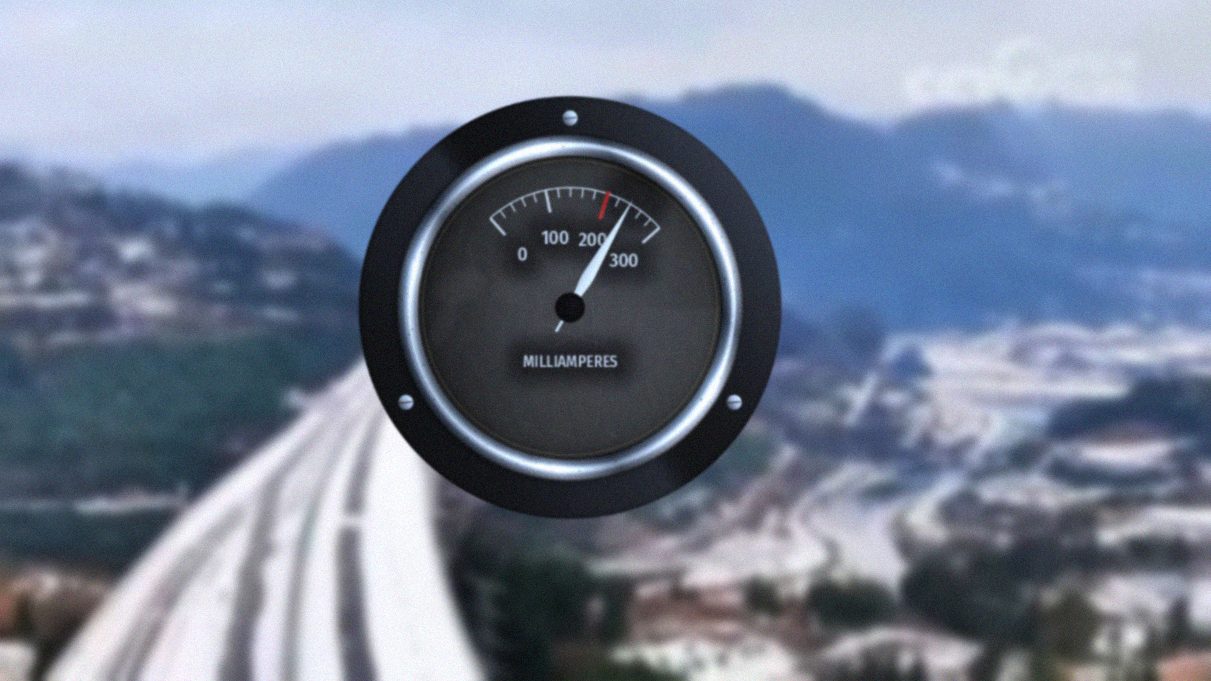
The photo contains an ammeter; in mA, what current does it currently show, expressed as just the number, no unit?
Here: 240
